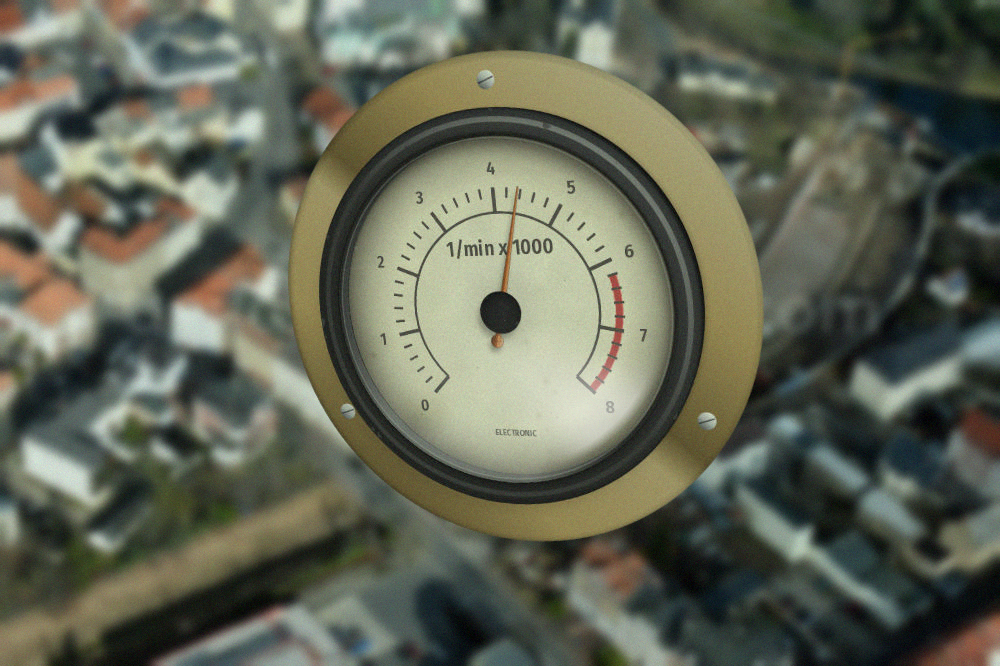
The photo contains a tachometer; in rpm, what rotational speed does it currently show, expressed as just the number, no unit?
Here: 4400
